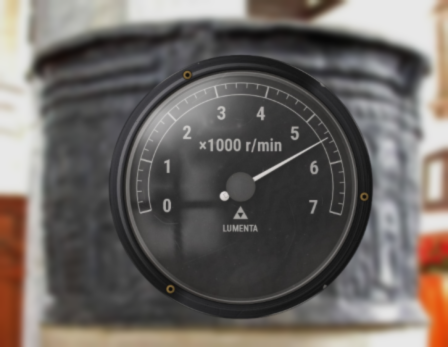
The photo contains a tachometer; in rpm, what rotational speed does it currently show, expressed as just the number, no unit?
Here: 5500
